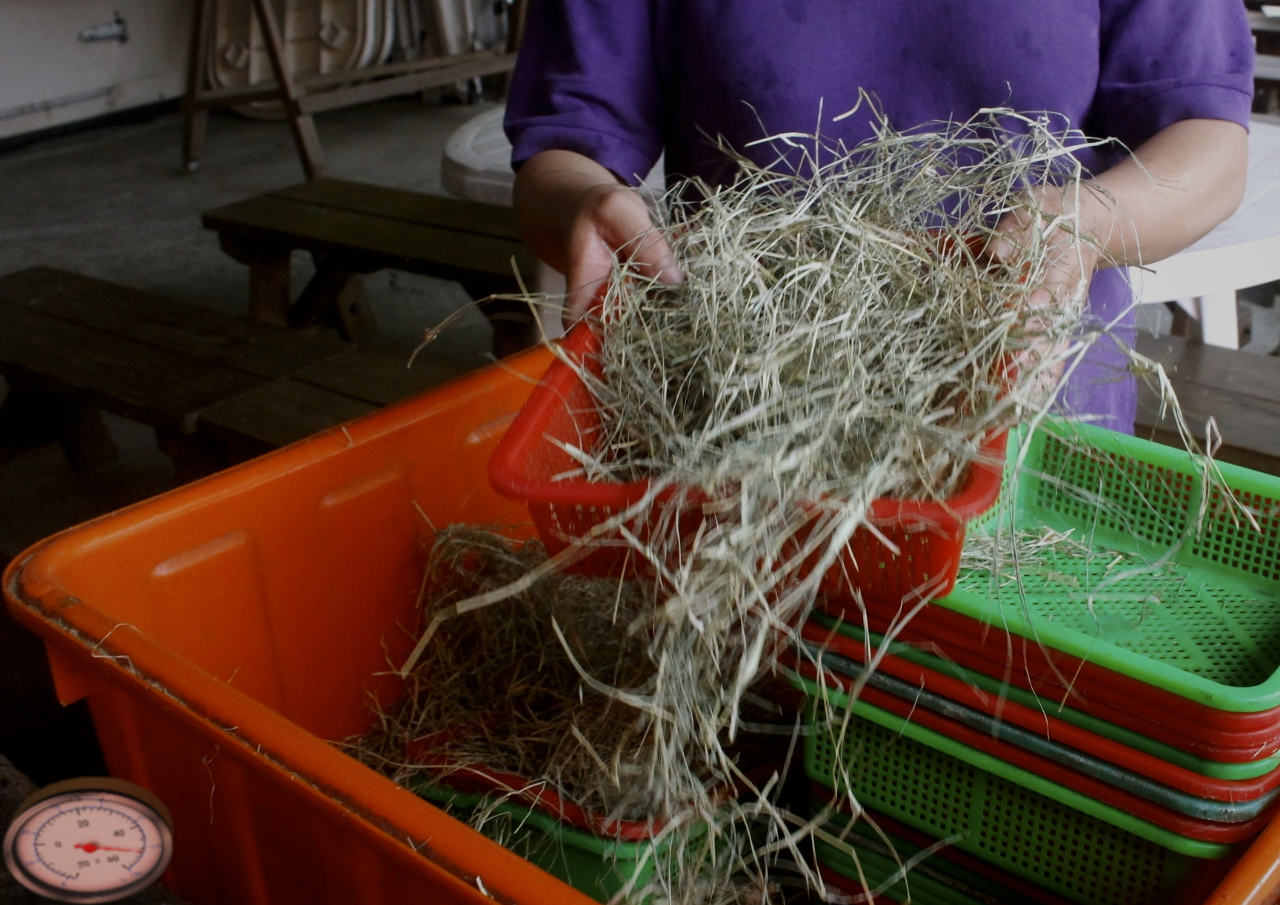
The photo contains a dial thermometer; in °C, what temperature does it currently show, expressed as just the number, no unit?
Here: 50
